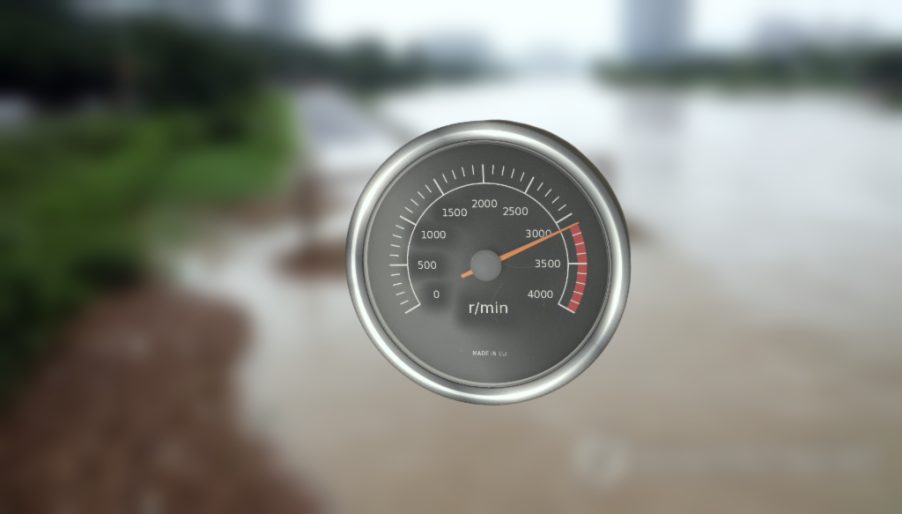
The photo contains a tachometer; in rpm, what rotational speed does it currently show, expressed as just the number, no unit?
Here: 3100
